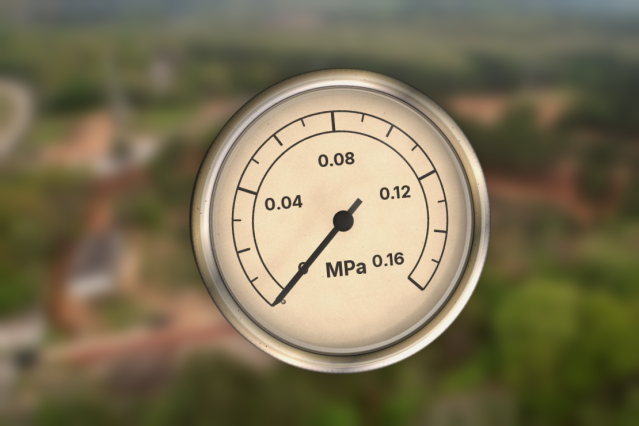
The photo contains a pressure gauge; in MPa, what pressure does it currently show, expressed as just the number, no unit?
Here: 0
